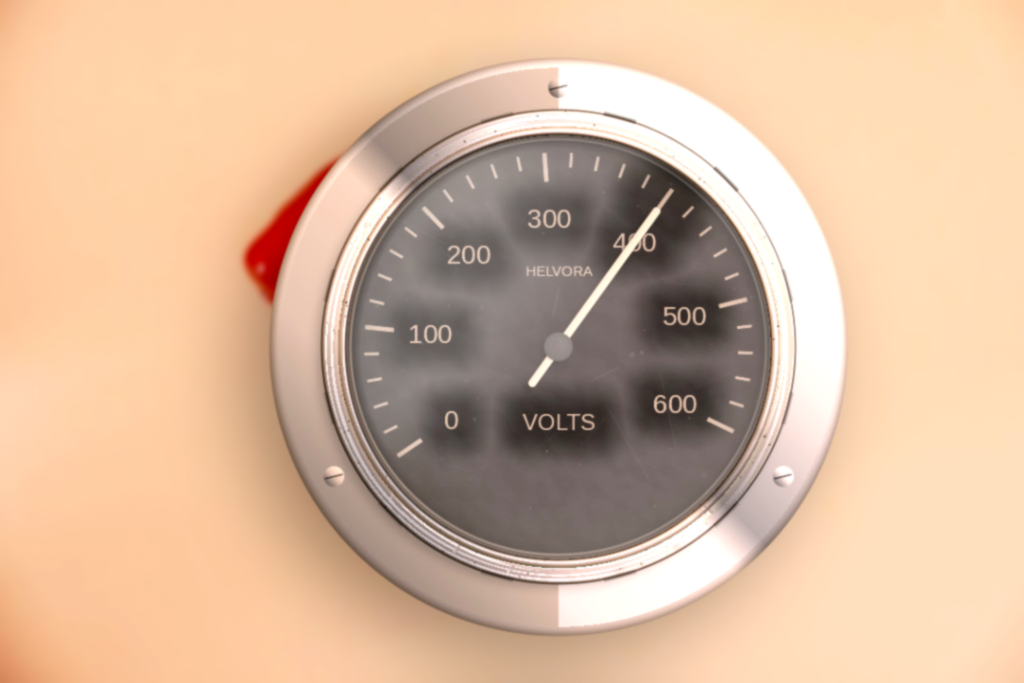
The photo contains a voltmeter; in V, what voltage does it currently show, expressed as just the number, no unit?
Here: 400
